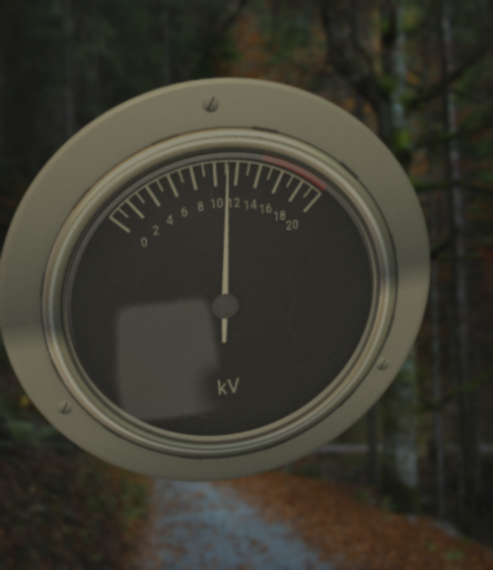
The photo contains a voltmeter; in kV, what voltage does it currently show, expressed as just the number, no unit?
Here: 11
